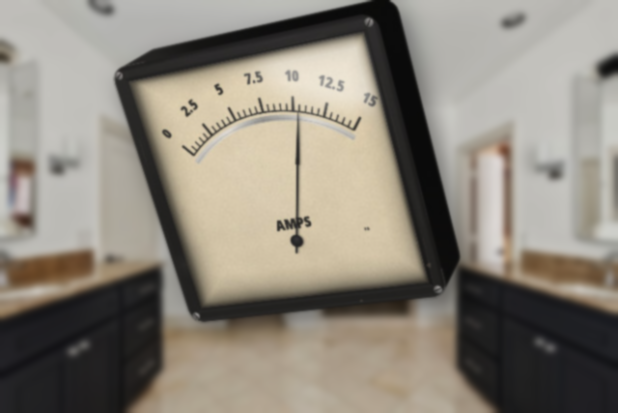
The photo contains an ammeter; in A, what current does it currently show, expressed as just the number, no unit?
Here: 10.5
